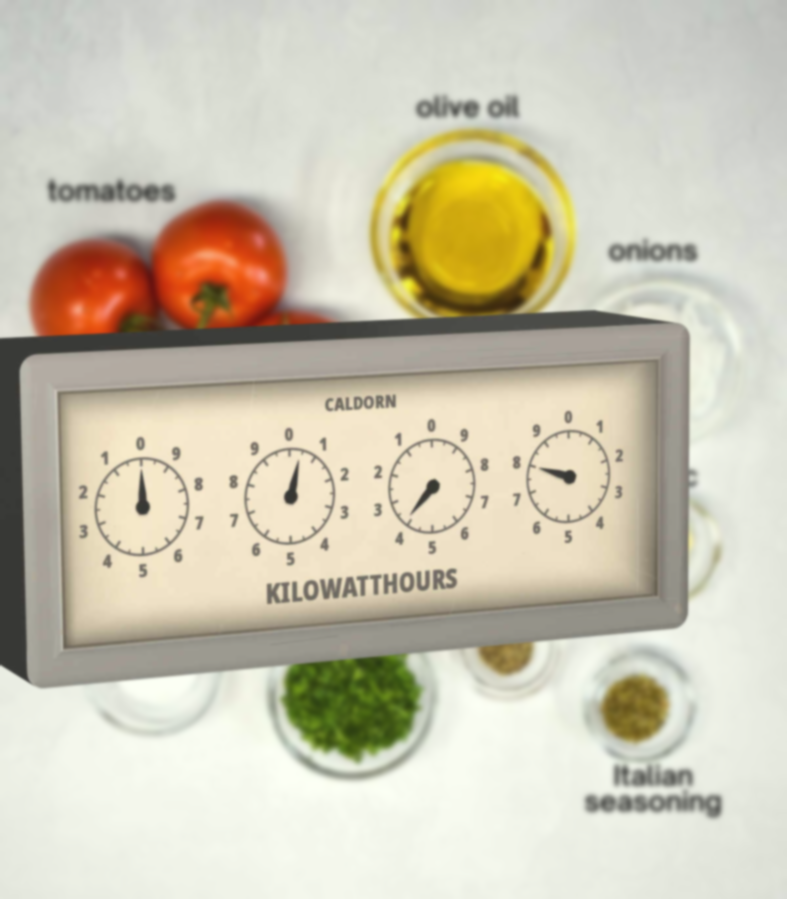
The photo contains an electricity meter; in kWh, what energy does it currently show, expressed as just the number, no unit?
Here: 38
